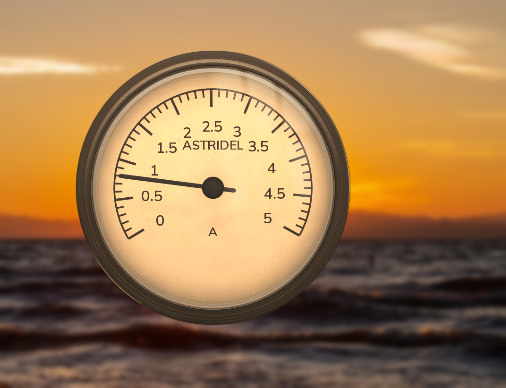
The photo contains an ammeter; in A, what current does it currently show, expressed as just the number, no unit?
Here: 0.8
